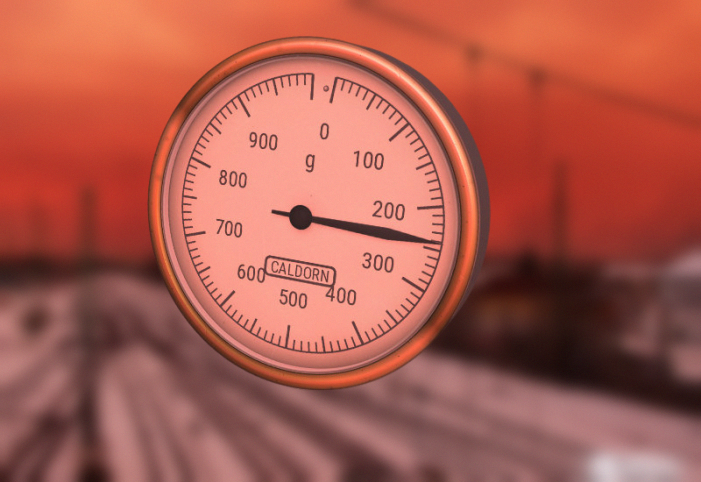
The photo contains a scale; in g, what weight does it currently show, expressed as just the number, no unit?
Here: 240
